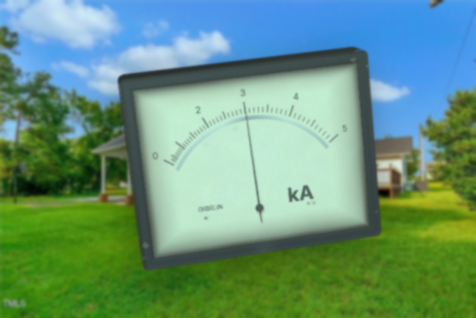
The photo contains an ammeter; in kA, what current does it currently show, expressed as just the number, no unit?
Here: 3
